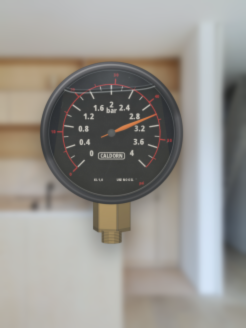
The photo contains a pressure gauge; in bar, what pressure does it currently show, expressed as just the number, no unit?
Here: 3
